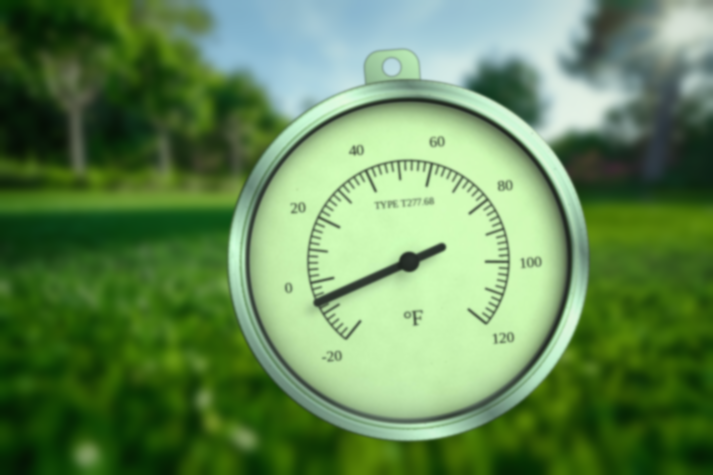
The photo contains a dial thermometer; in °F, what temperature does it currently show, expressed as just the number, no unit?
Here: -6
